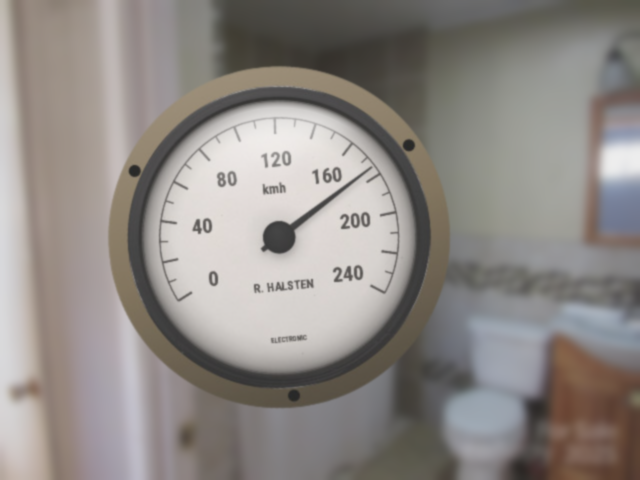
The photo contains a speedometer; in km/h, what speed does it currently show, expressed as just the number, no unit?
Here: 175
